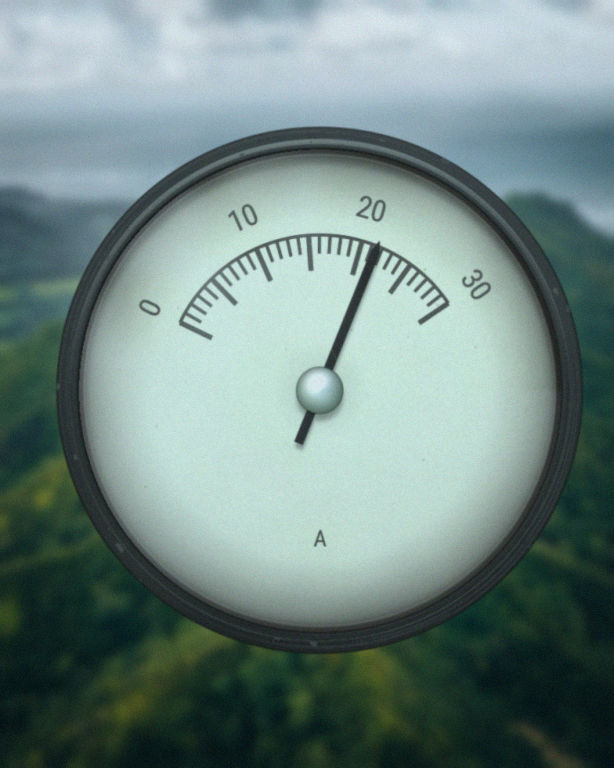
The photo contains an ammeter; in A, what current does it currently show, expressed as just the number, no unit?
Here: 21.5
